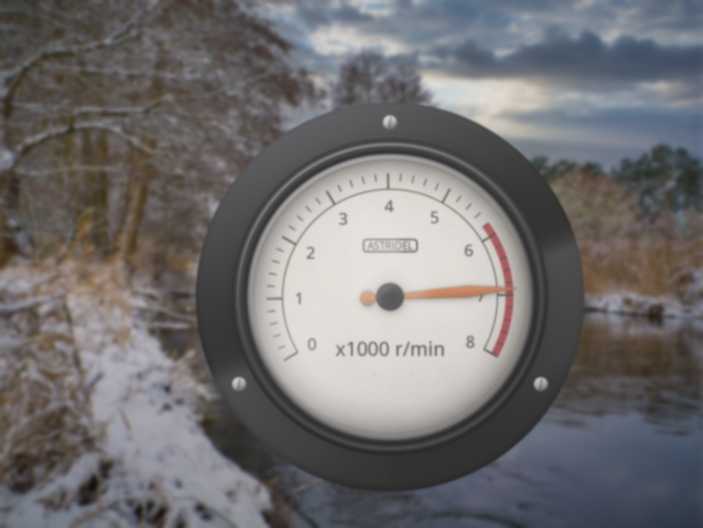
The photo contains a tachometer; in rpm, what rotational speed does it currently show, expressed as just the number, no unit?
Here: 6900
